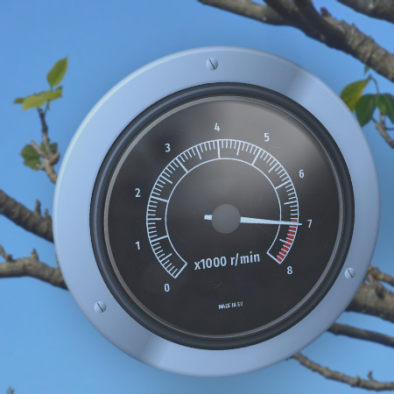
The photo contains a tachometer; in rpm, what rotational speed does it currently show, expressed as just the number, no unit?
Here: 7000
